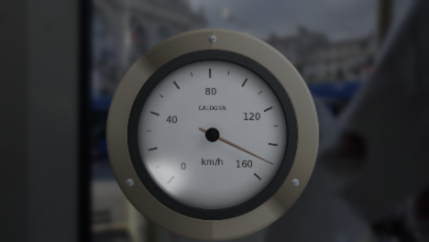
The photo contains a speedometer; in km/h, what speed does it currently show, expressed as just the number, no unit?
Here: 150
